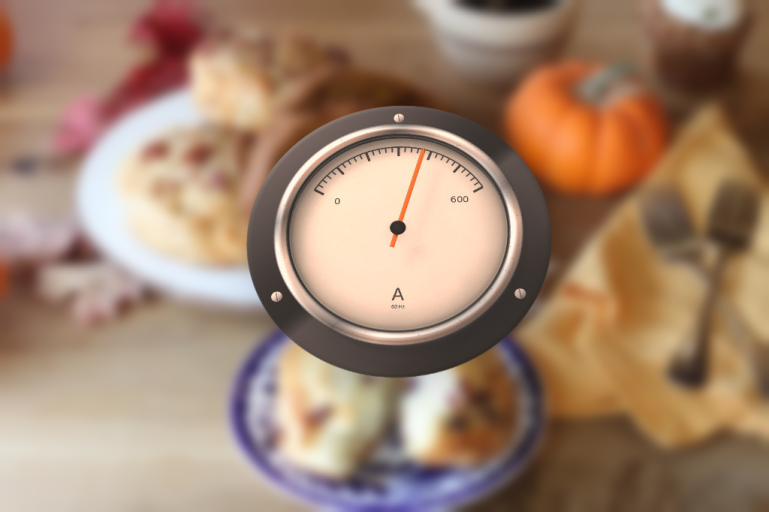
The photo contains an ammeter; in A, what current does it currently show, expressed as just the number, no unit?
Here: 380
